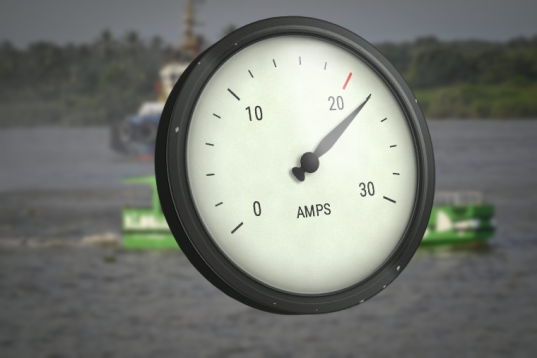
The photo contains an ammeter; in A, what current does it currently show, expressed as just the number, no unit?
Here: 22
